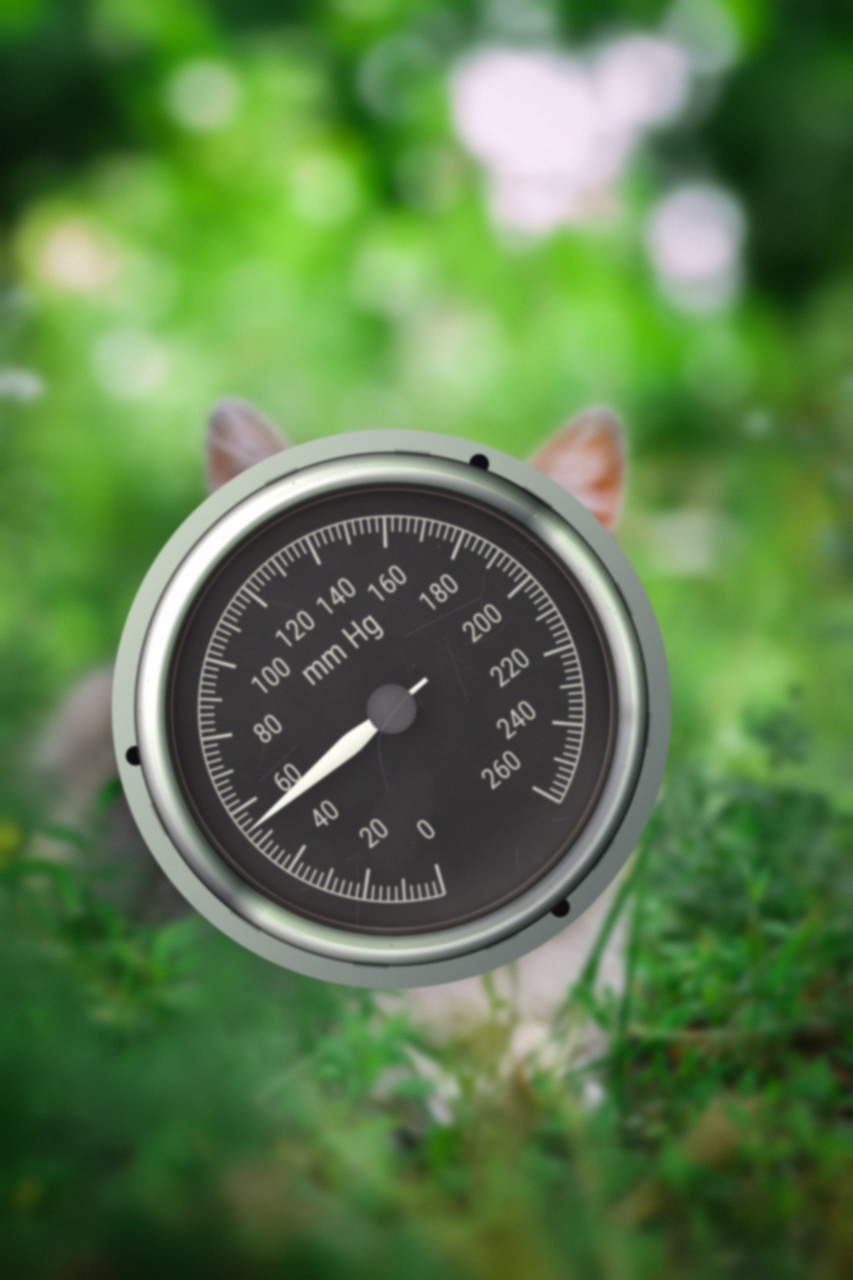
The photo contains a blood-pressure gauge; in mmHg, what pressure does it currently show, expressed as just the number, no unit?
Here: 54
